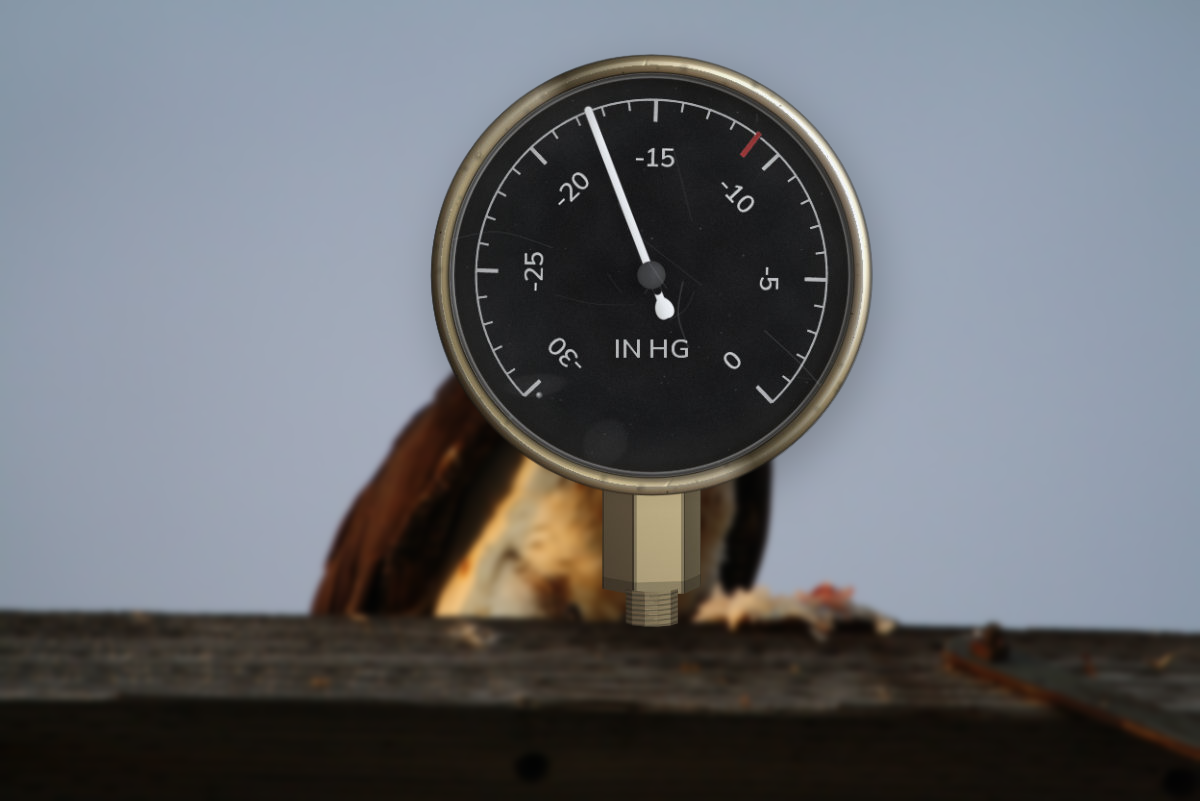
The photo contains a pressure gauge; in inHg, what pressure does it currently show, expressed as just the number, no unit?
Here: -17.5
